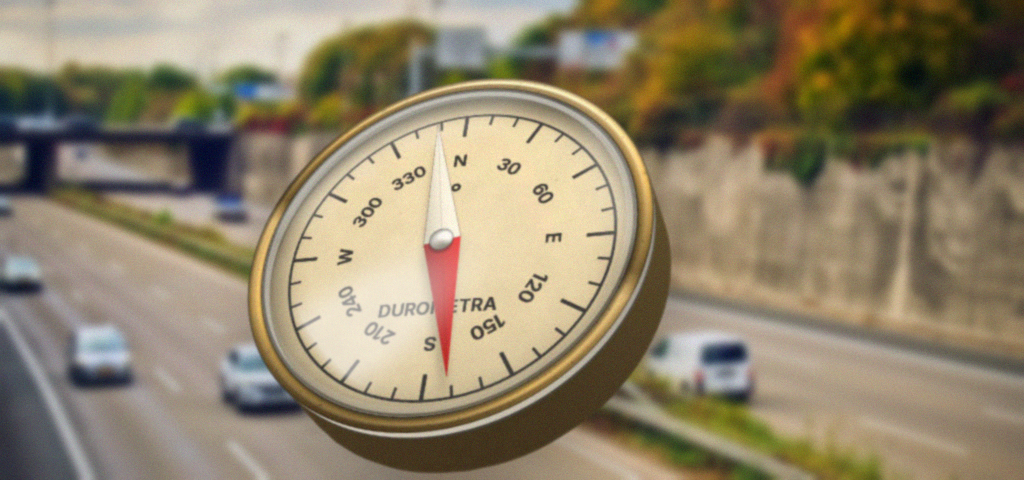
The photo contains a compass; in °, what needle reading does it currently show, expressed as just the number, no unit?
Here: 170
